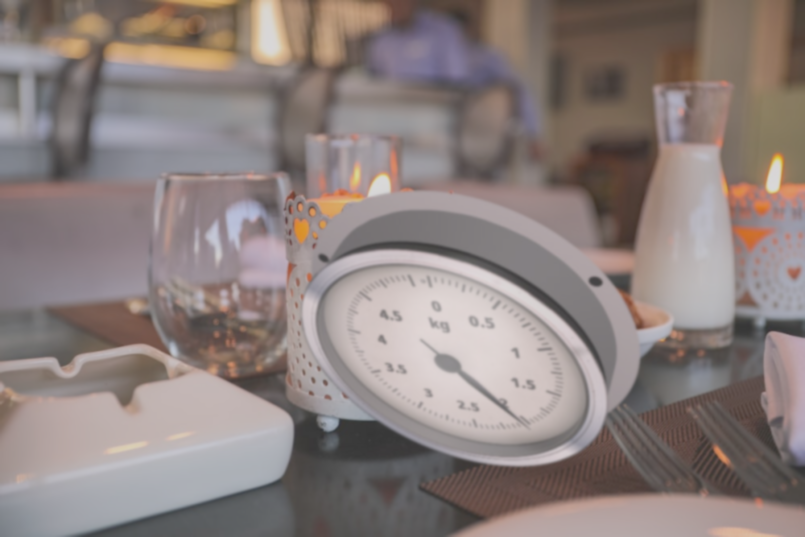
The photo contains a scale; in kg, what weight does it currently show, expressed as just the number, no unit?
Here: 2
